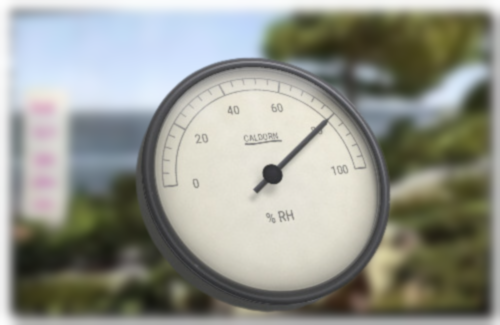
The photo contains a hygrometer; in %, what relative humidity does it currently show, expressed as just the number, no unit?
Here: 80
